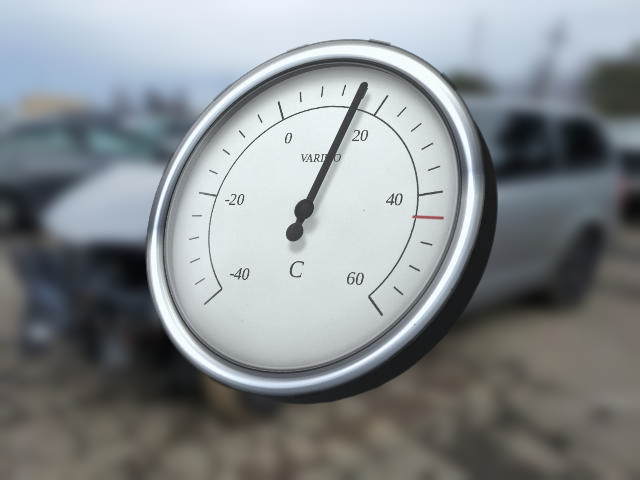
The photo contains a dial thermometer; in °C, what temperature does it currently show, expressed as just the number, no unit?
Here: 16
